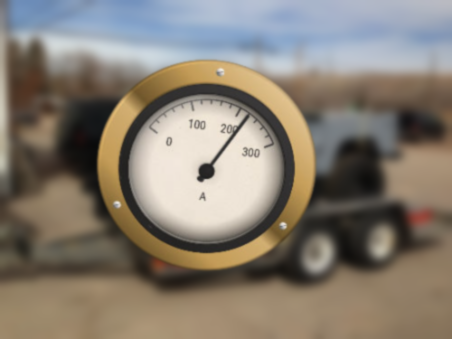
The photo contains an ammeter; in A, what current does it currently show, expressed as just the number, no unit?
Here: 220
